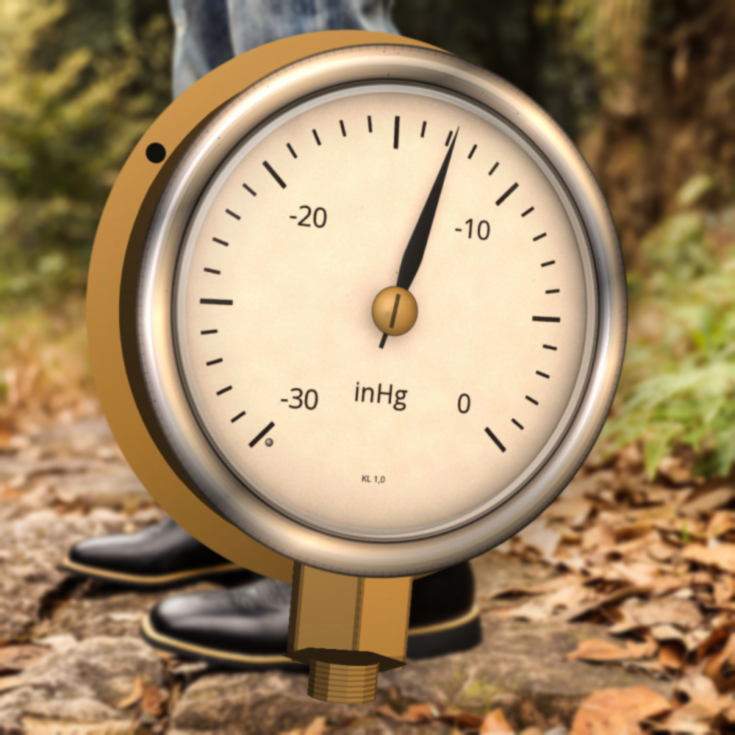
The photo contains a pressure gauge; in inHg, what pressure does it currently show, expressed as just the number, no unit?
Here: -13
